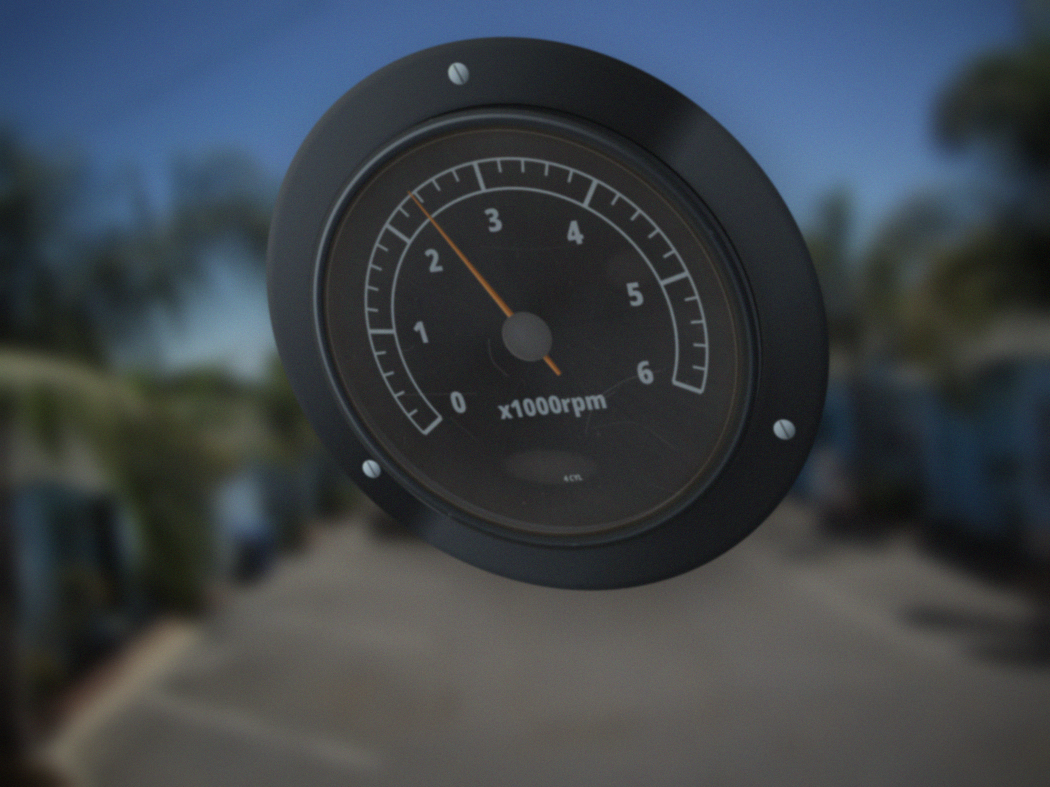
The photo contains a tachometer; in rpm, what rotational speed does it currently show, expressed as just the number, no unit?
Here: 2400
